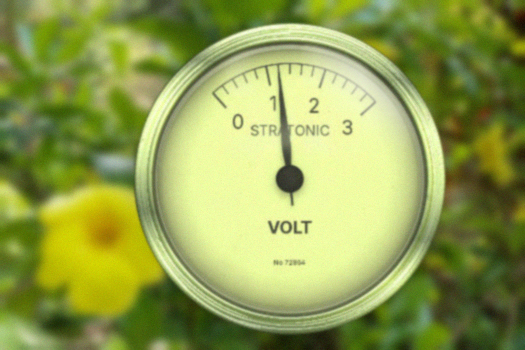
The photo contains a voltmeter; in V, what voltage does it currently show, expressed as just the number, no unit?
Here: 1.2
